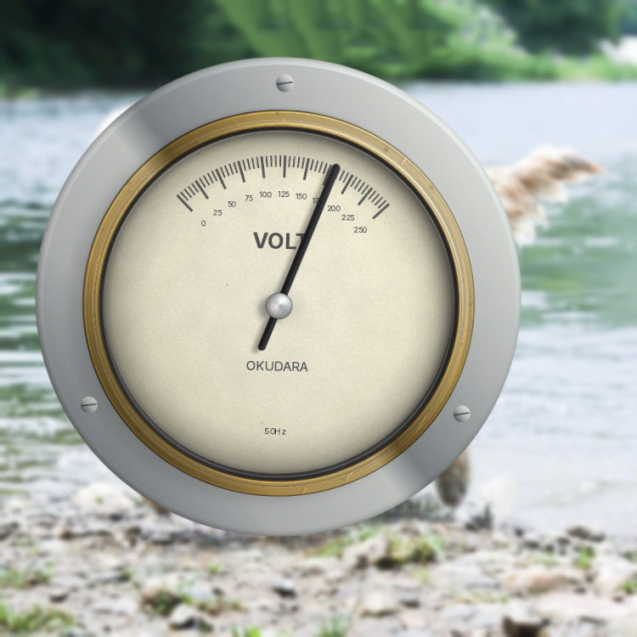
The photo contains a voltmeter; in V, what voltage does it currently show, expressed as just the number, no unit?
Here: 180
